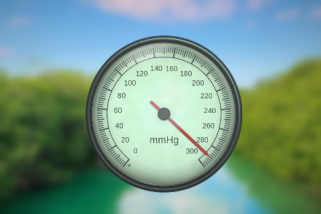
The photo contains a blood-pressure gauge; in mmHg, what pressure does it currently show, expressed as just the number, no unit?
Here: 290
